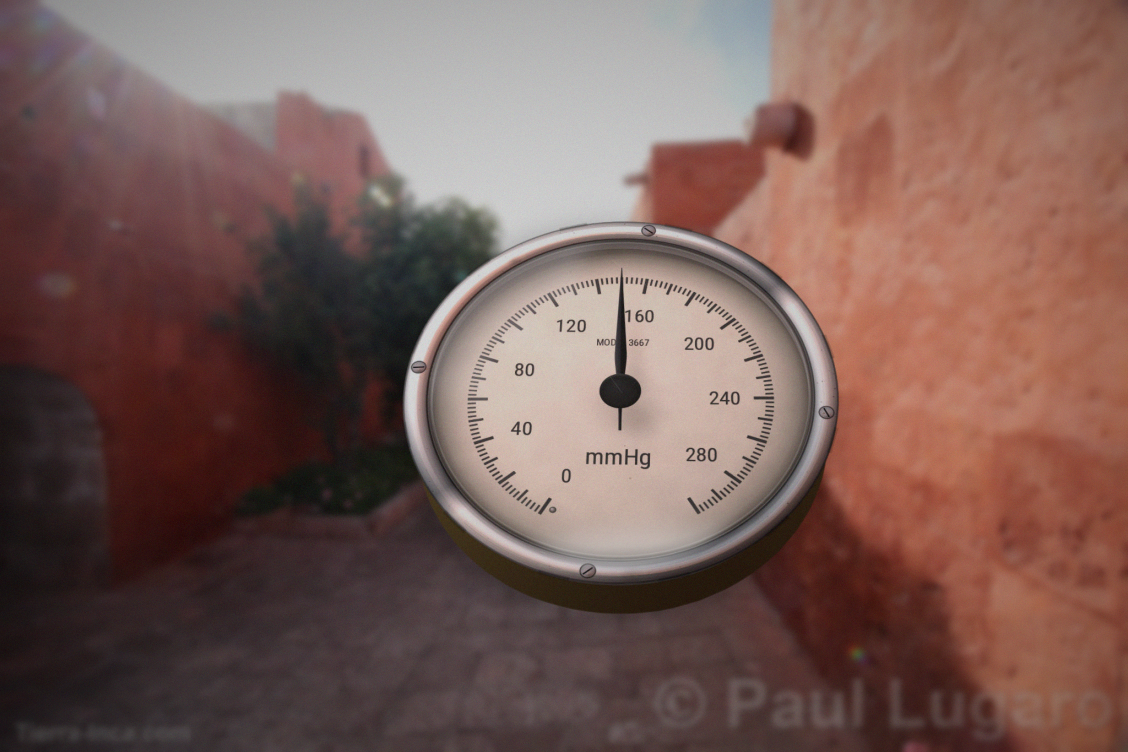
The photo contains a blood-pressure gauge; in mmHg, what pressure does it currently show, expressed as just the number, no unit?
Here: 150
